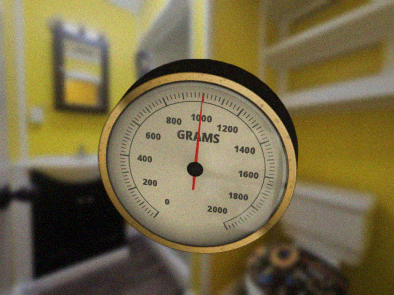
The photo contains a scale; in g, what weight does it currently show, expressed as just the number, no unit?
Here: 1000
